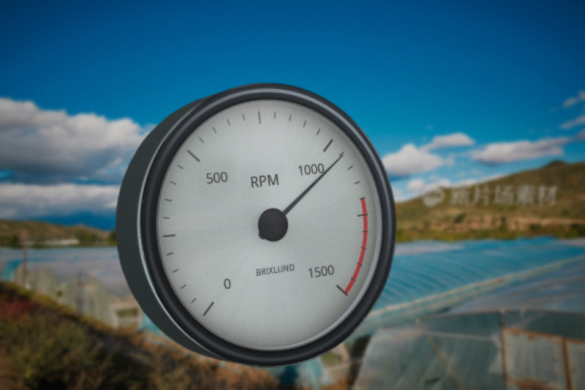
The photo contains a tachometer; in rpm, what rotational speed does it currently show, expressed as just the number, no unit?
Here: 1050
